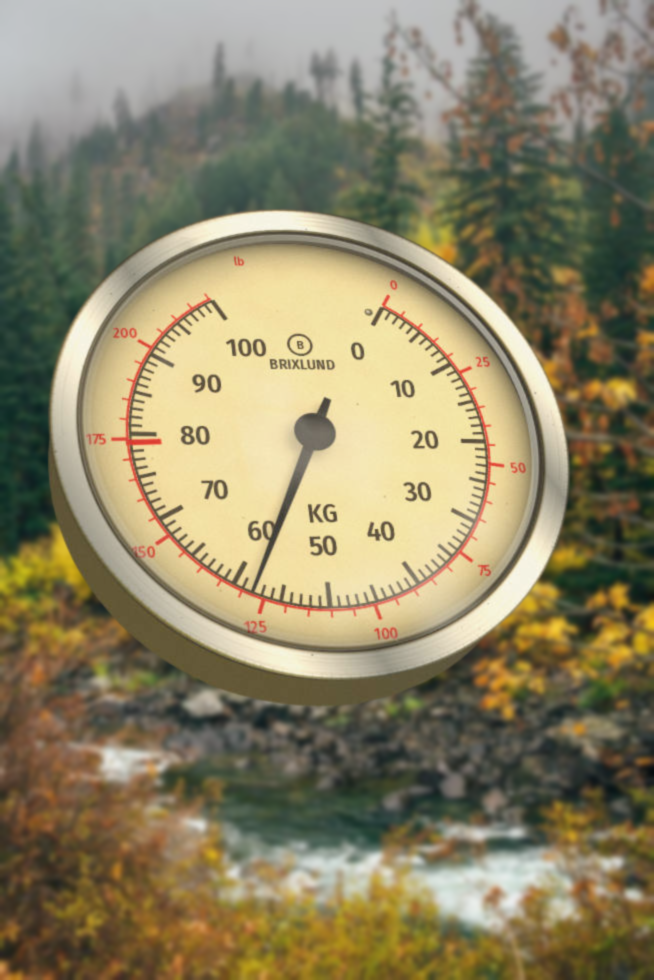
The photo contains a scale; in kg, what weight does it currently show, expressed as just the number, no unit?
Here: 58
